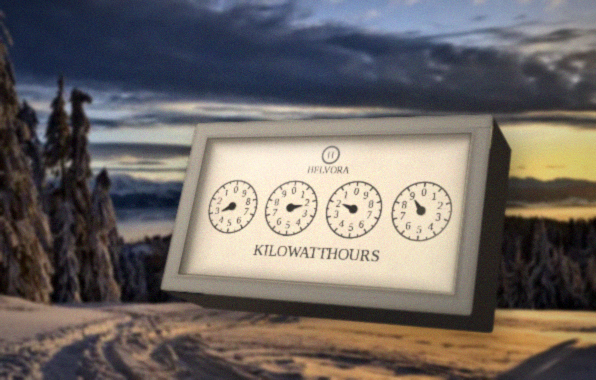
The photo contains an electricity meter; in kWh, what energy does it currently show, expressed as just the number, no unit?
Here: 3219
